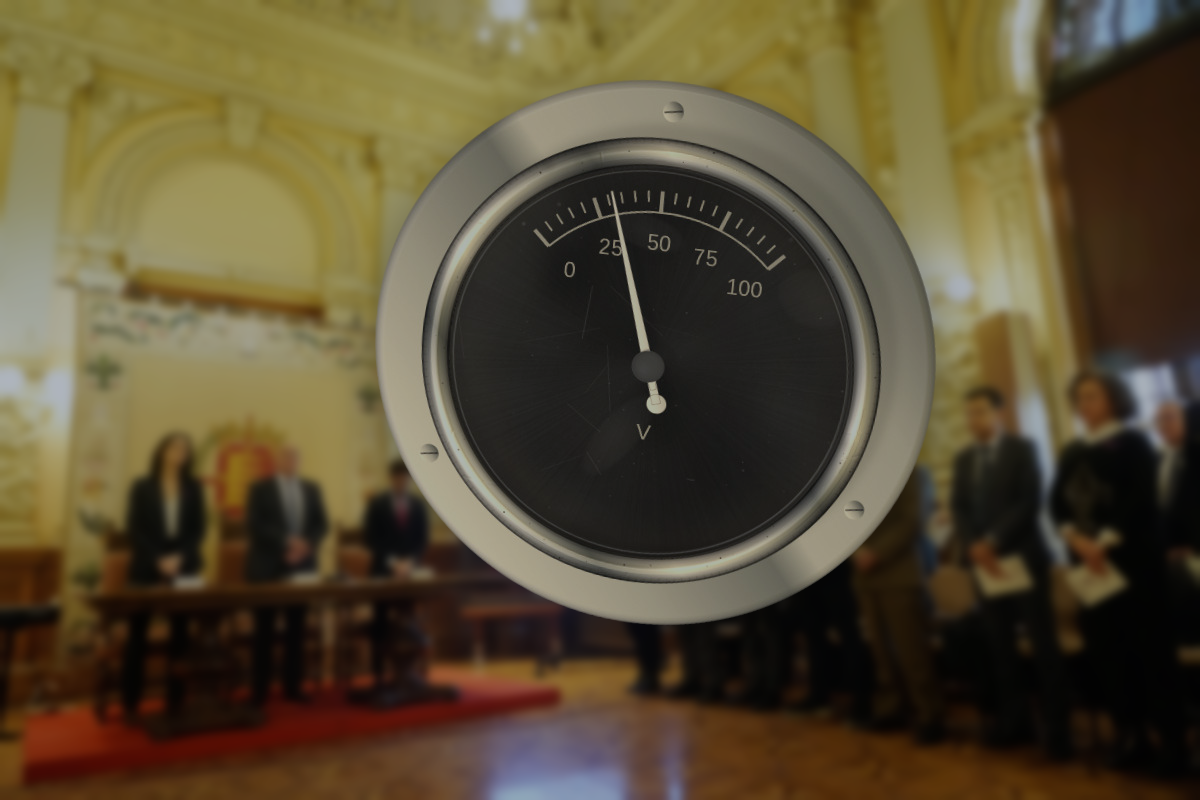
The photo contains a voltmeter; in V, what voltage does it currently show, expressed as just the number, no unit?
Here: 32.5
